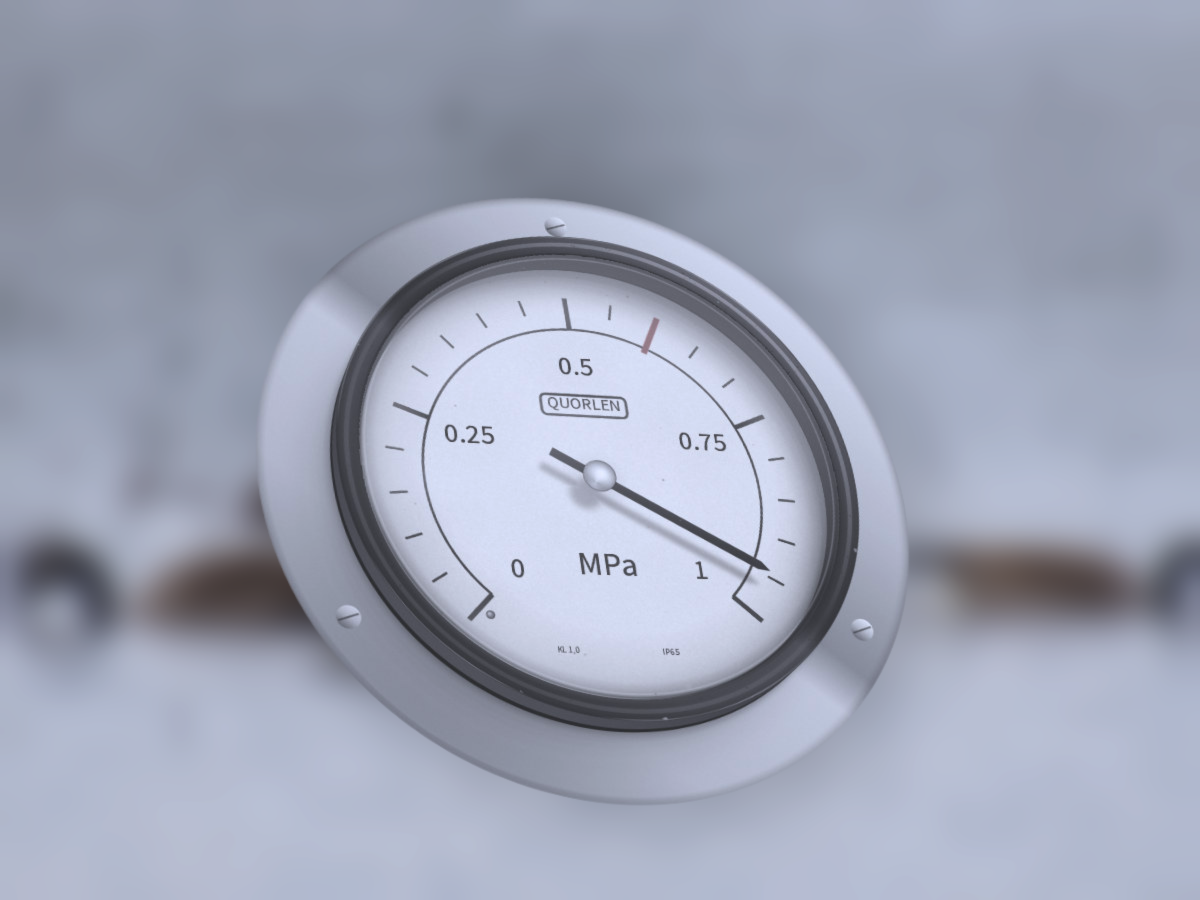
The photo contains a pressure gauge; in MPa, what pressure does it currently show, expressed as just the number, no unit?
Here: 0.95
